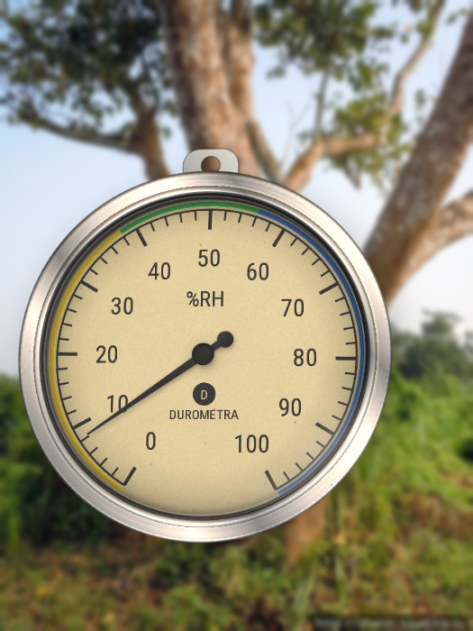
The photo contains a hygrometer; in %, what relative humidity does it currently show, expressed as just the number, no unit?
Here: 8
